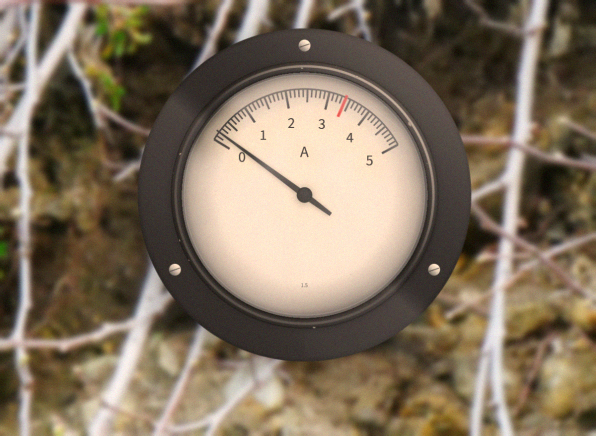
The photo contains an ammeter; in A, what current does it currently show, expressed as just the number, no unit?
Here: 0.2
